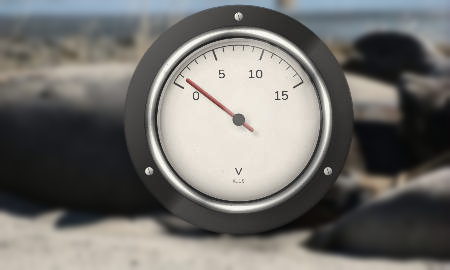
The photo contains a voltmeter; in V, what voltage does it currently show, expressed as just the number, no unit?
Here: 1
